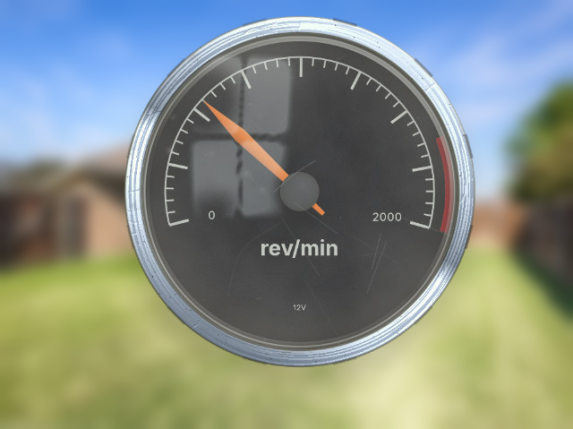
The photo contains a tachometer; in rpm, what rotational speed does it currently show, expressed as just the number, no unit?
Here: 550
